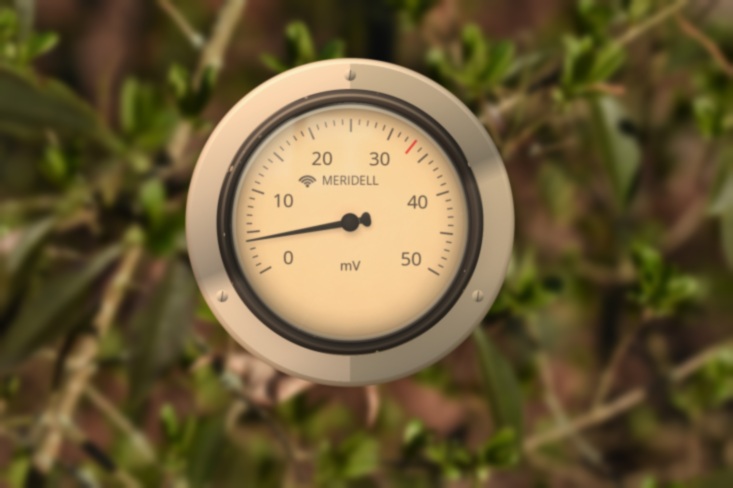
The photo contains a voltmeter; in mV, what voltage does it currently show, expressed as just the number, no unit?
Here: 4
